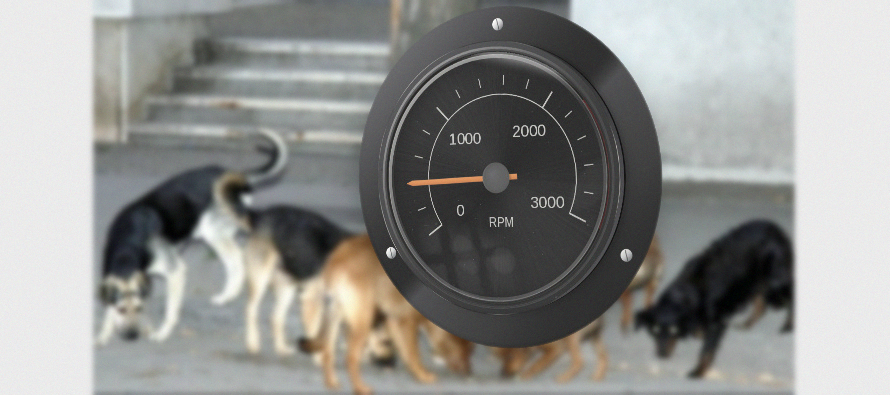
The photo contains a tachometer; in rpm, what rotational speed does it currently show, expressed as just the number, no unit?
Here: 400
